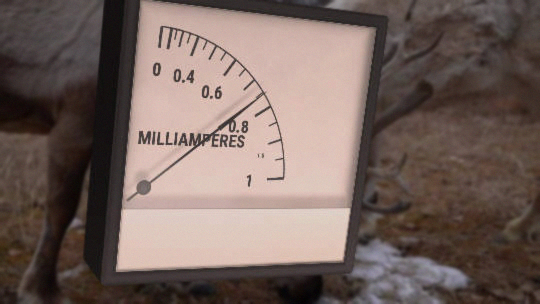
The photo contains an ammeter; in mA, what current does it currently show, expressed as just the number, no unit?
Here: 0.75
